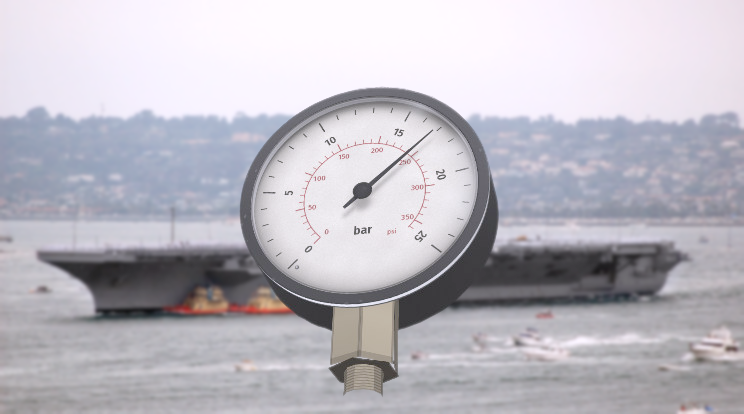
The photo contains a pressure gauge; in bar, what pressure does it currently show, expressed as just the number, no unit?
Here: 17
